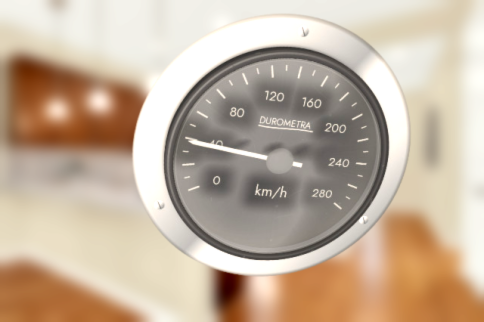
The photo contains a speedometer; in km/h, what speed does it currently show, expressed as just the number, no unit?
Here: 40
